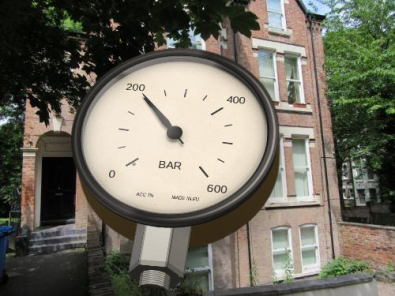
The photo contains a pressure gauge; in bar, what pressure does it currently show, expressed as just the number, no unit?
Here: 200
